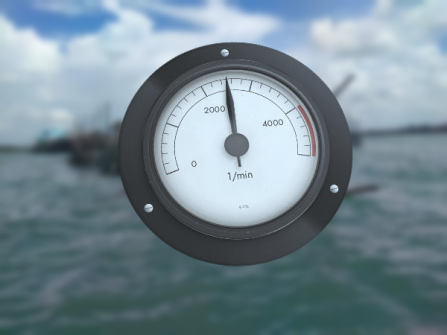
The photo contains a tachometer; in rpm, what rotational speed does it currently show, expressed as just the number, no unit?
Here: 2500
